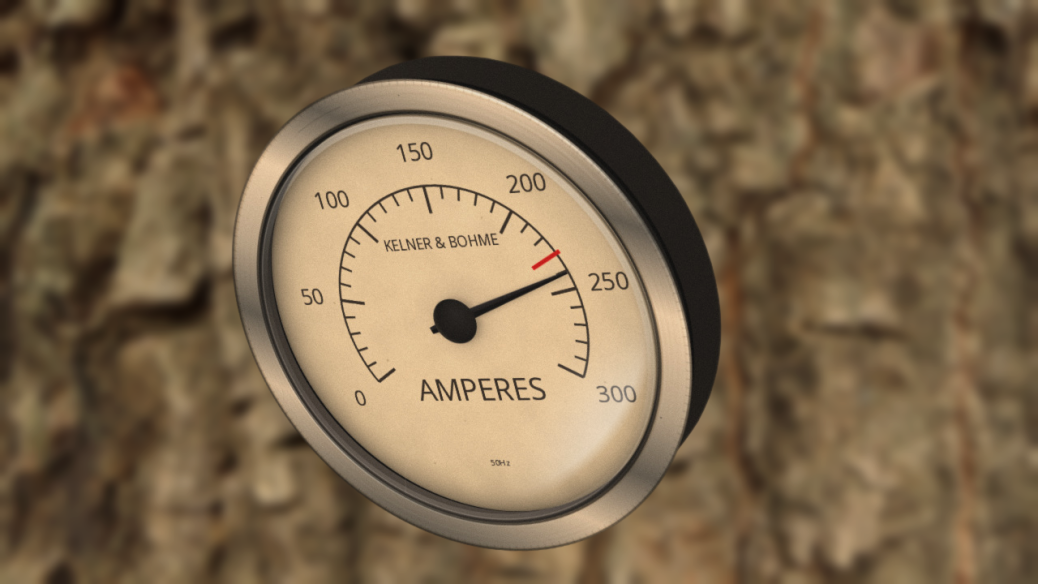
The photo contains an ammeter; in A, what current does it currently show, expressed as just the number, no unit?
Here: 240
